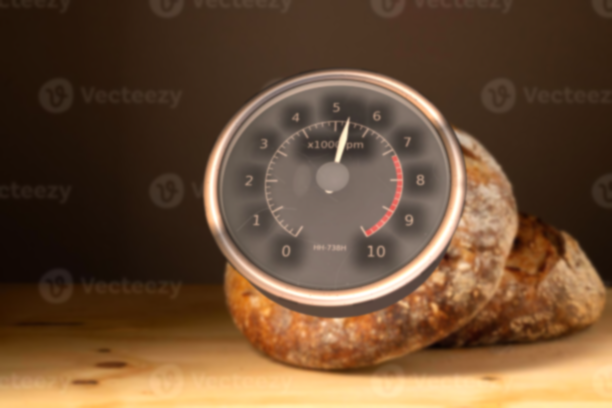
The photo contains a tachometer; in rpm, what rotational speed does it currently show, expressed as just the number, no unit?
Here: 5400
